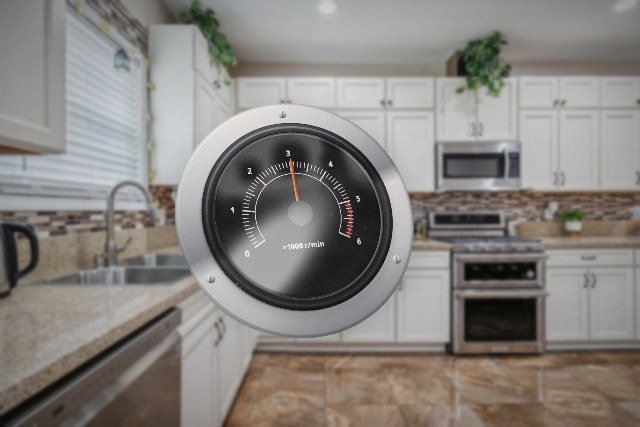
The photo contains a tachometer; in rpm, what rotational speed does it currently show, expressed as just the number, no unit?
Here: 3000
